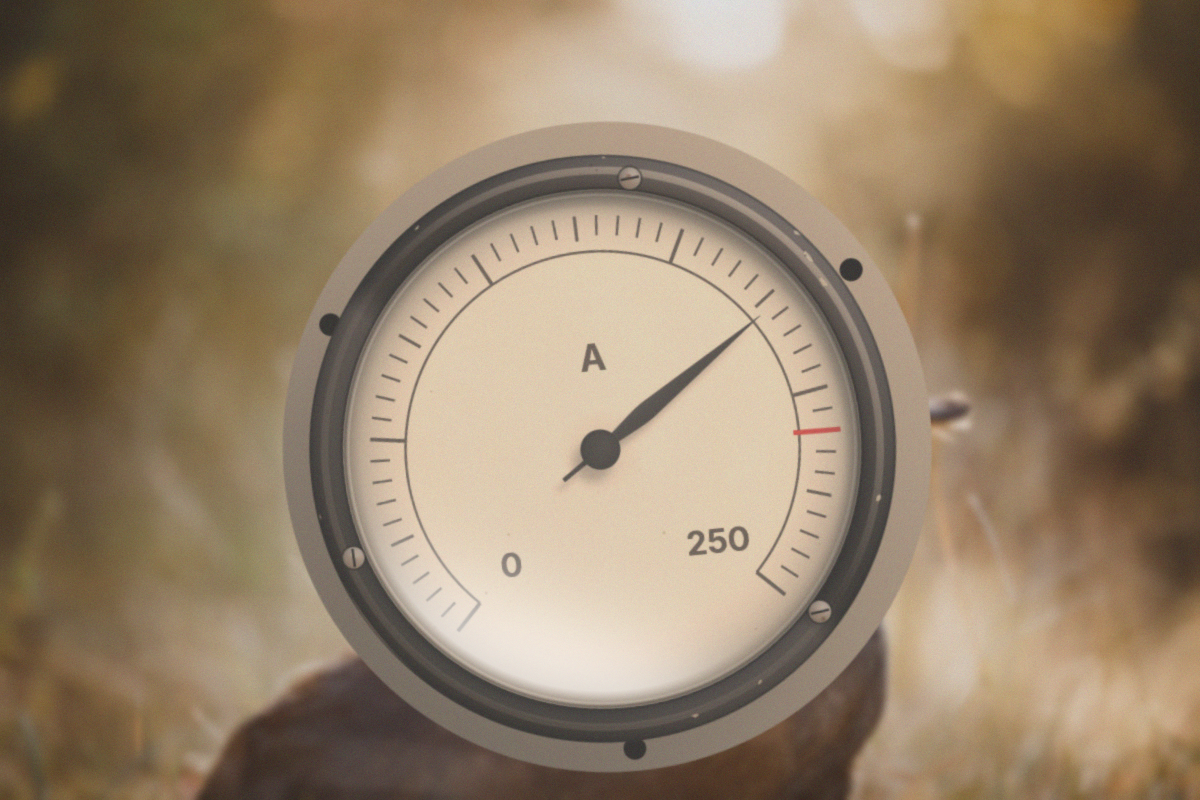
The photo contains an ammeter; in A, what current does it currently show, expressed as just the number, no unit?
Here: 177.5
